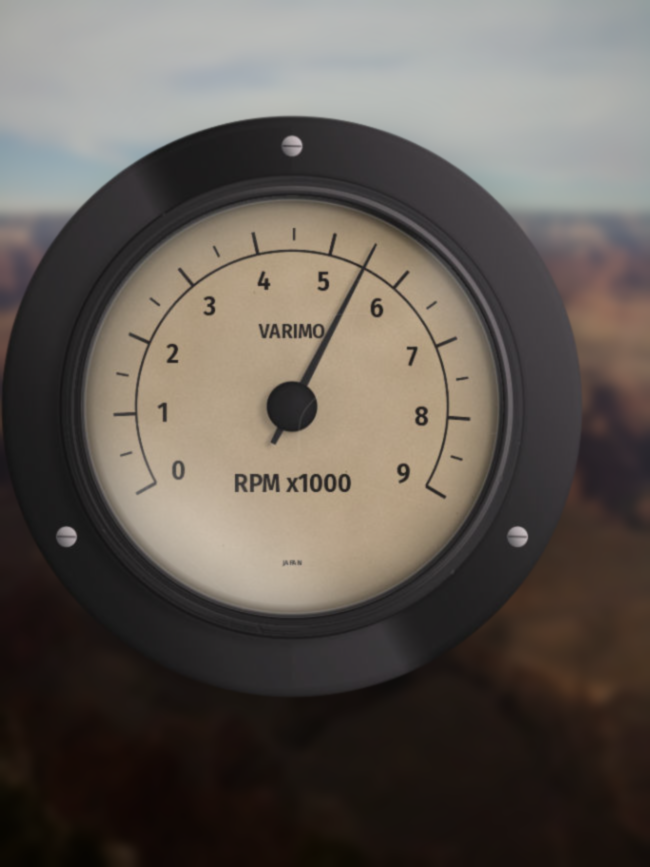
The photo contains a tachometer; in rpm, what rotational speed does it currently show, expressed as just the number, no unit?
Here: 5500
